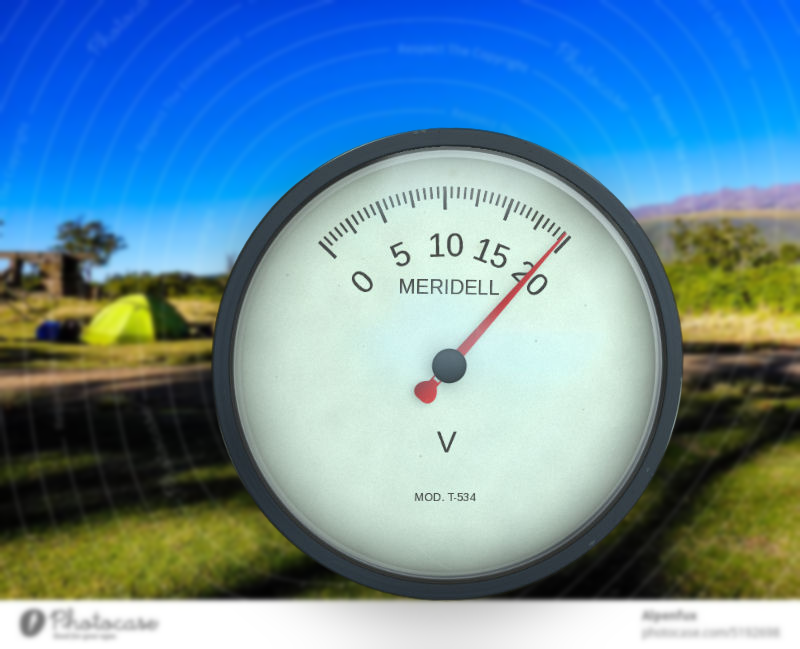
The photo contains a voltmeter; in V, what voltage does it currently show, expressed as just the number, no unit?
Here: 19.5
